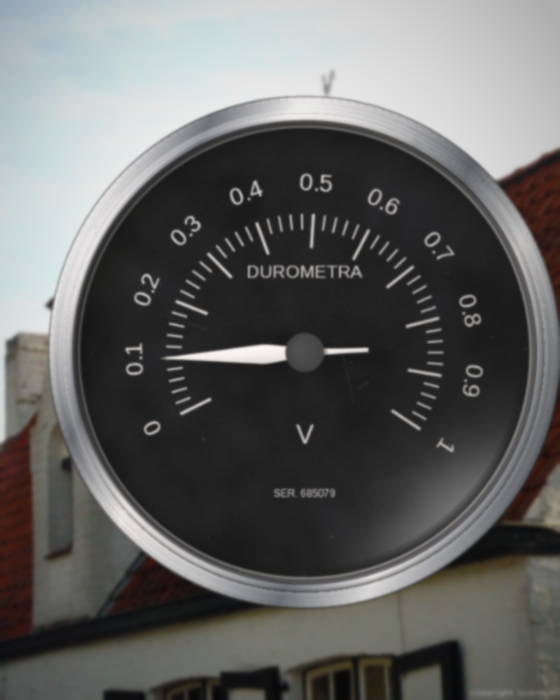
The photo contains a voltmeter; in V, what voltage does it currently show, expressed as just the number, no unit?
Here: 0.1
